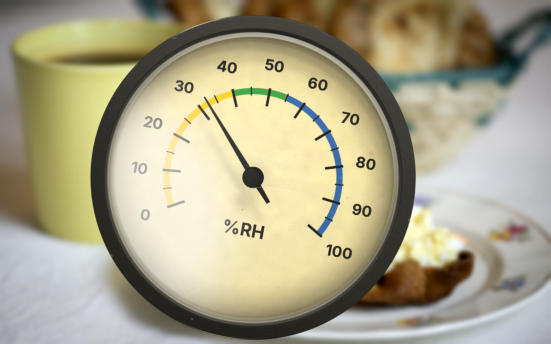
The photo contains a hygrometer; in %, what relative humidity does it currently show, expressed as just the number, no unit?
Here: 32.5
